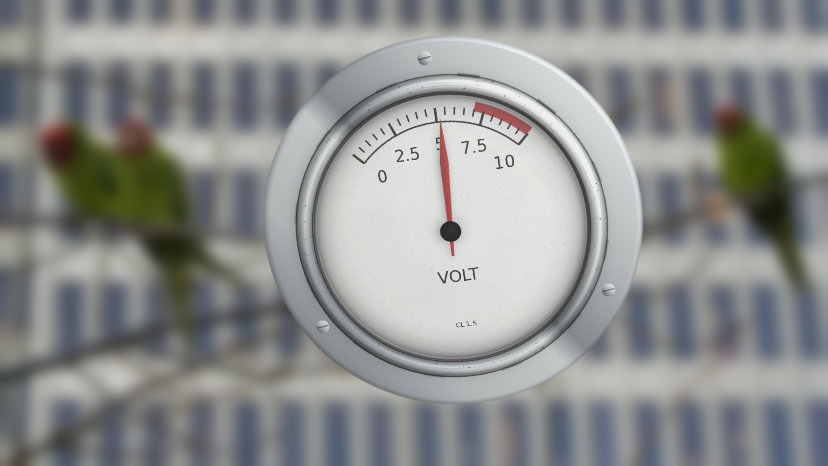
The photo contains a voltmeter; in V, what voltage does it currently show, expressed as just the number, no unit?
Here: 5.25
